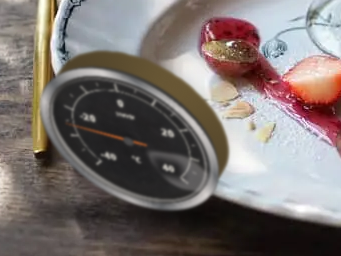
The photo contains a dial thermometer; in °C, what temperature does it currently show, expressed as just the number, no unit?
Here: -25
